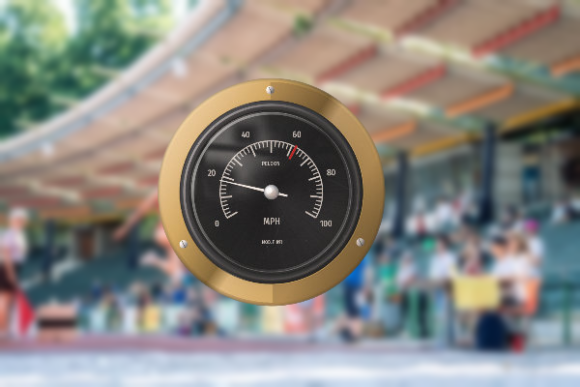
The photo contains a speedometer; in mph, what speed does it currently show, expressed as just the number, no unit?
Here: 18
